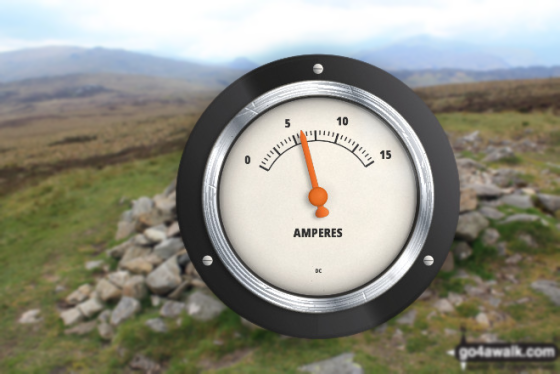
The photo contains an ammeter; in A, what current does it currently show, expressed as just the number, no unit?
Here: 6
